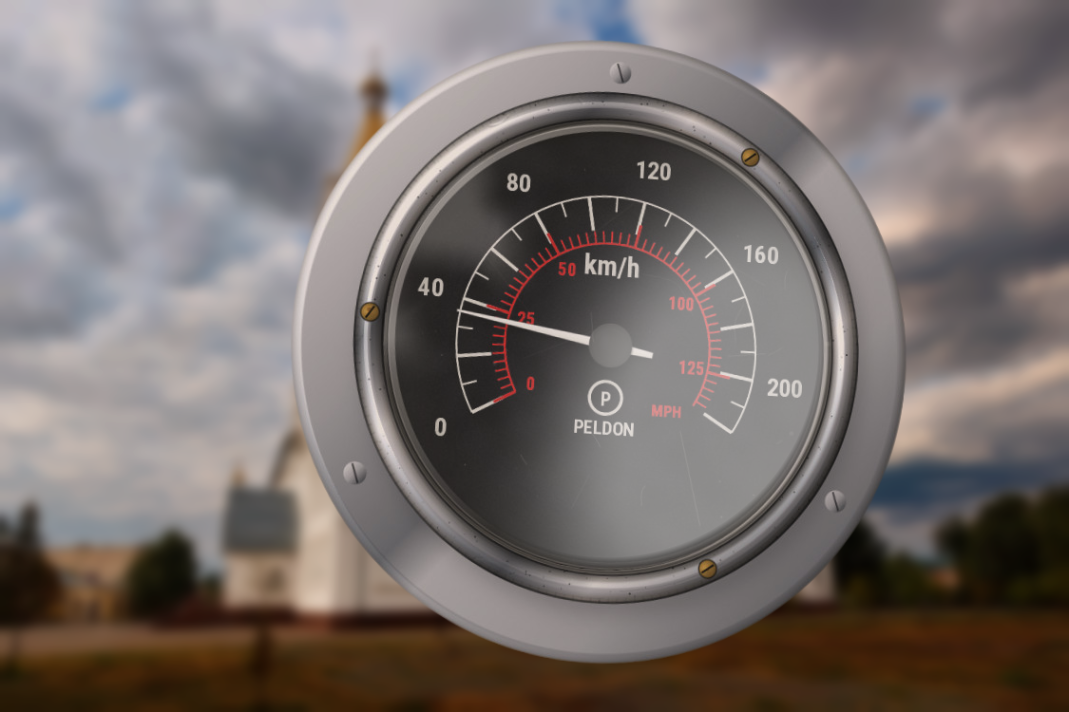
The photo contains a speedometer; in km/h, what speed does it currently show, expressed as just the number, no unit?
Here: 35
